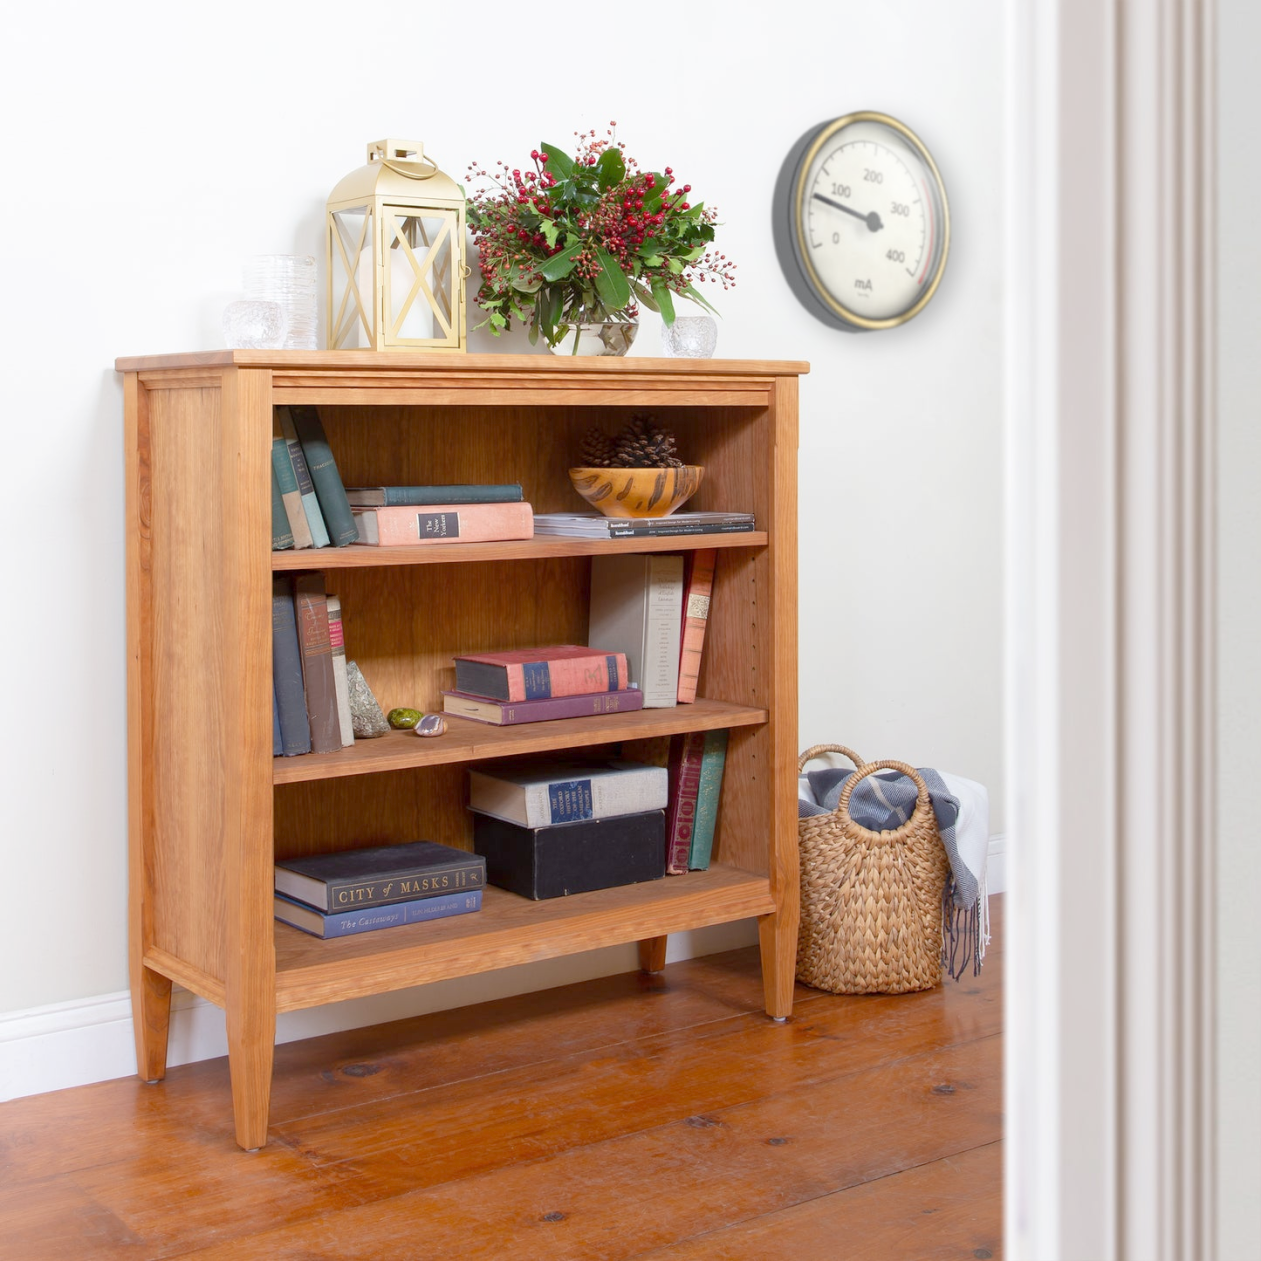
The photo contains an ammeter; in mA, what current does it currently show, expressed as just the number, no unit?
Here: 60
